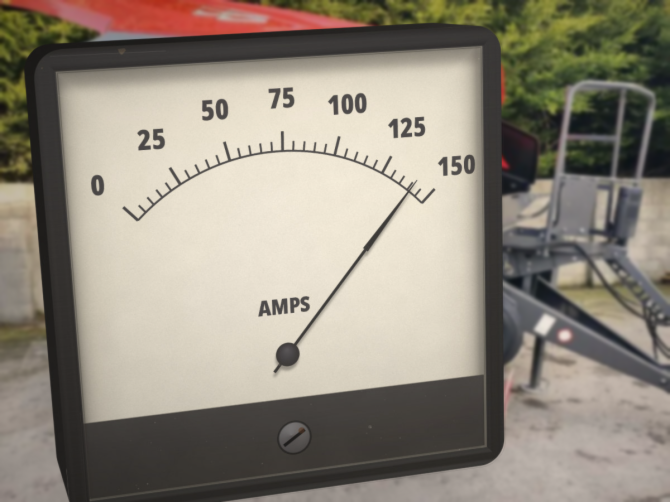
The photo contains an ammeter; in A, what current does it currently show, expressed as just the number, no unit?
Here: 140
